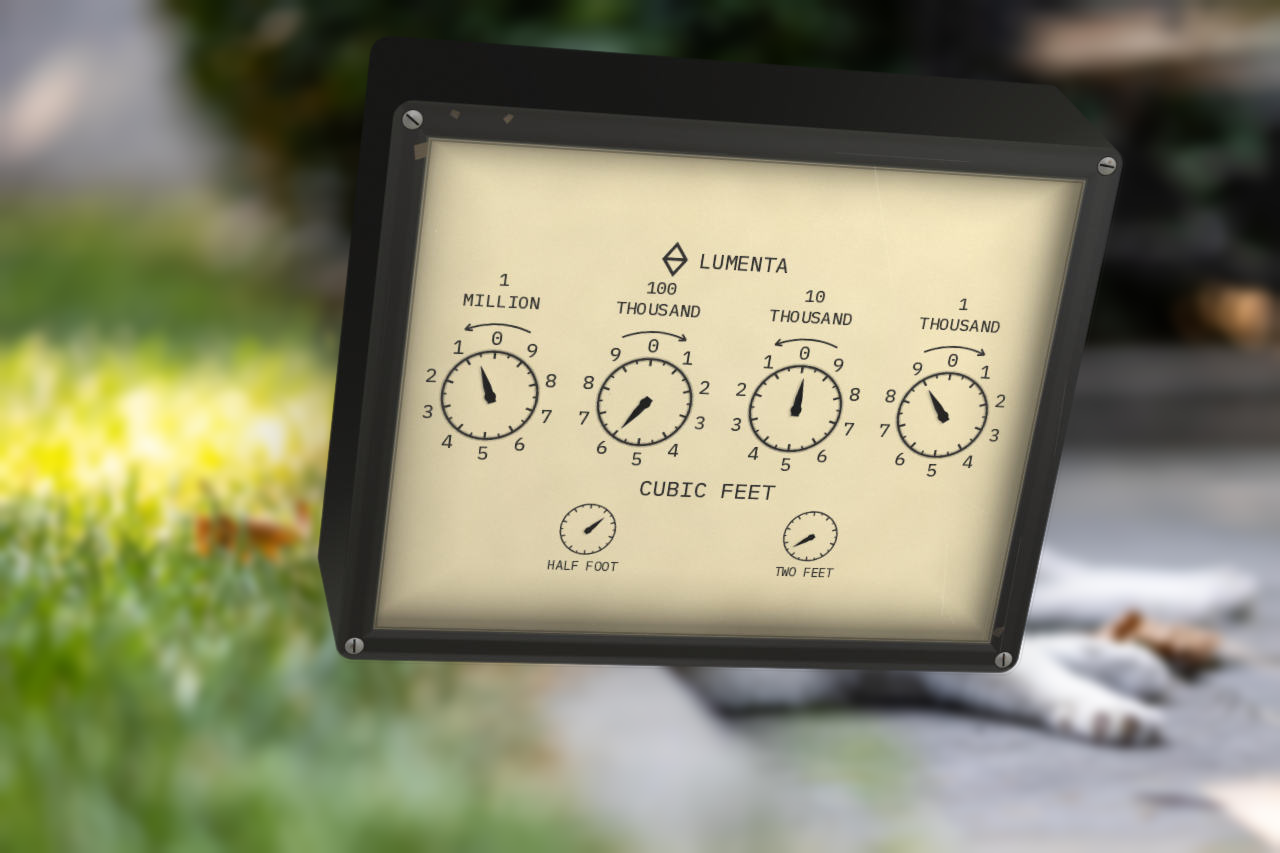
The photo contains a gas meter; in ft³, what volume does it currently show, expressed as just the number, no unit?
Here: 59900
